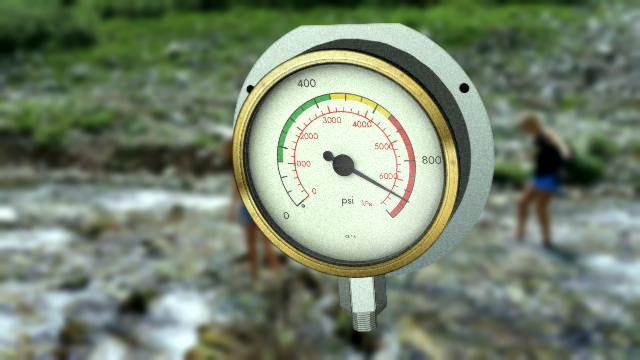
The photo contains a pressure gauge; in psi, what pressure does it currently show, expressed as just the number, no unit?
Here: 925
